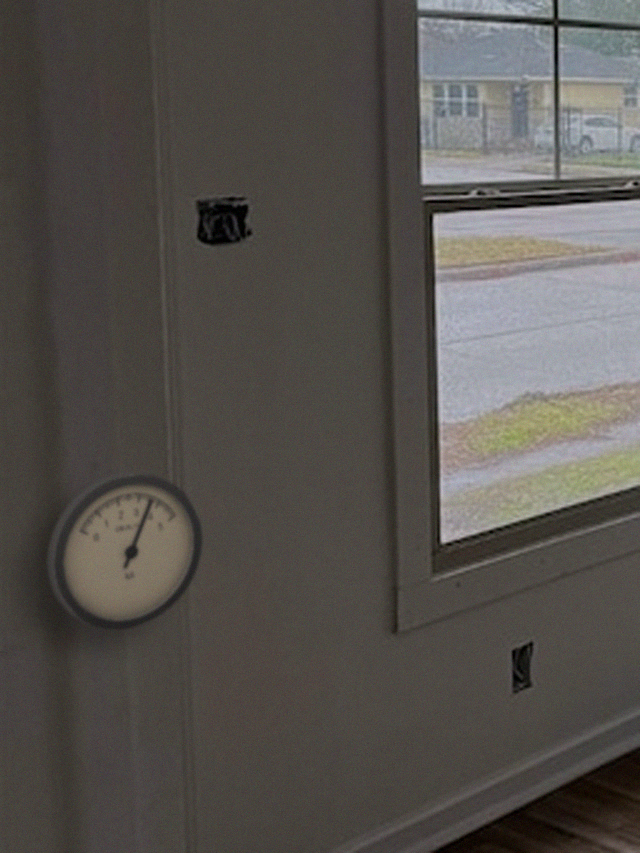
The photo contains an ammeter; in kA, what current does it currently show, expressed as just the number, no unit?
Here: 3.5
